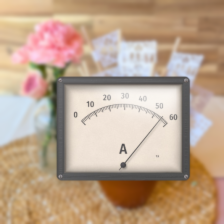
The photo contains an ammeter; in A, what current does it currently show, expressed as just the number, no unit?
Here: 55
